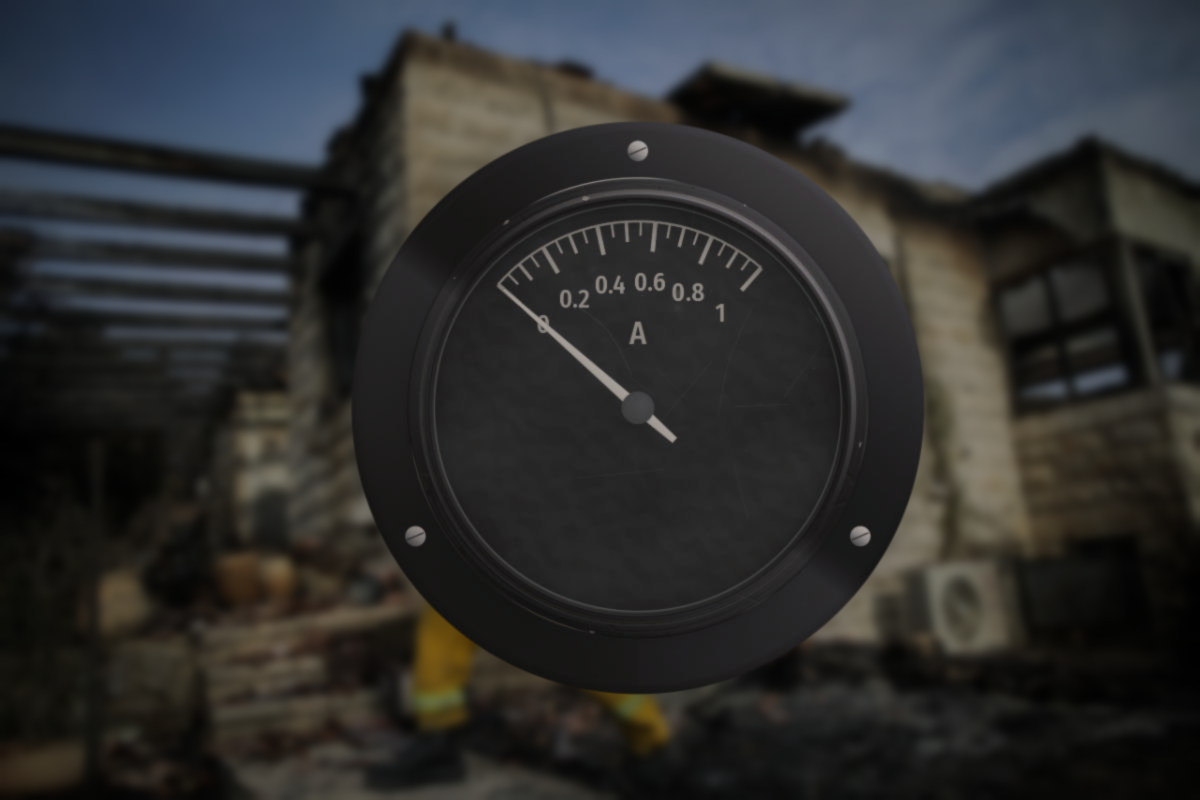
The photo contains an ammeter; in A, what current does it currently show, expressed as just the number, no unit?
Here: 0
